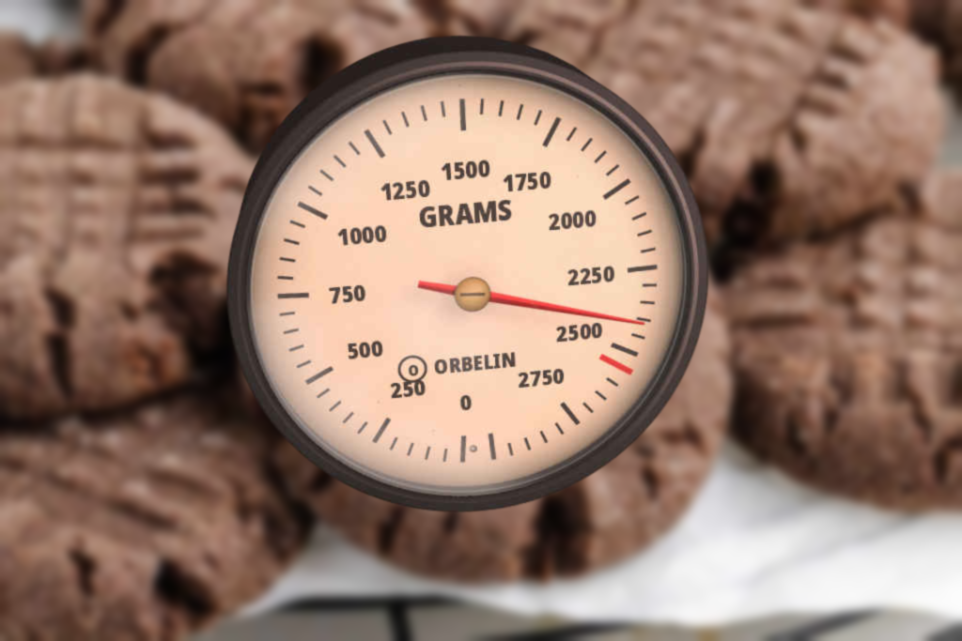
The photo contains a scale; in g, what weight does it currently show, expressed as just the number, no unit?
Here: 2400
